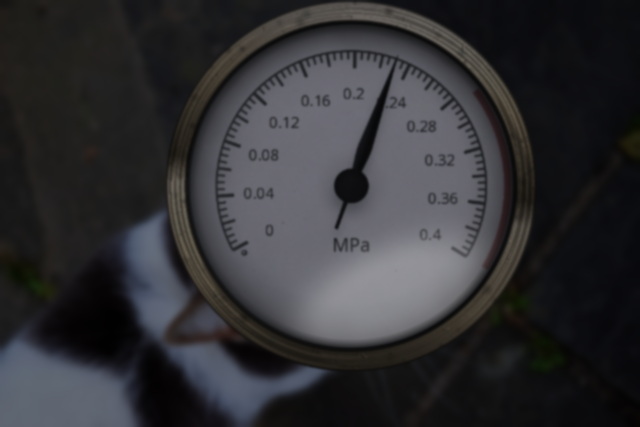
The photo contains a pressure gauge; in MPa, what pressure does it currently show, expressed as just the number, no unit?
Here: 0.23
